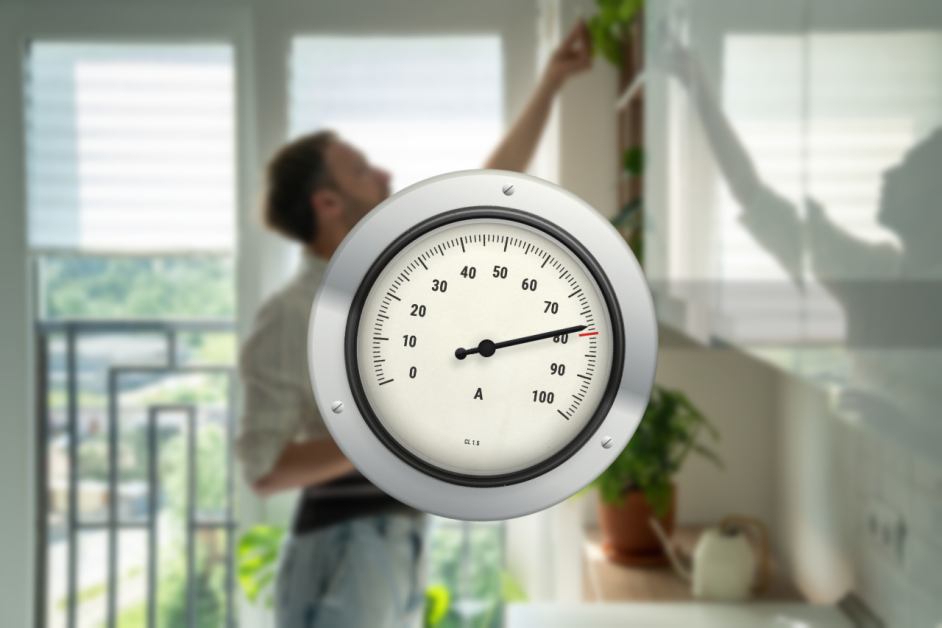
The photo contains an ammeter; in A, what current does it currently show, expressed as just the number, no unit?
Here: 78
